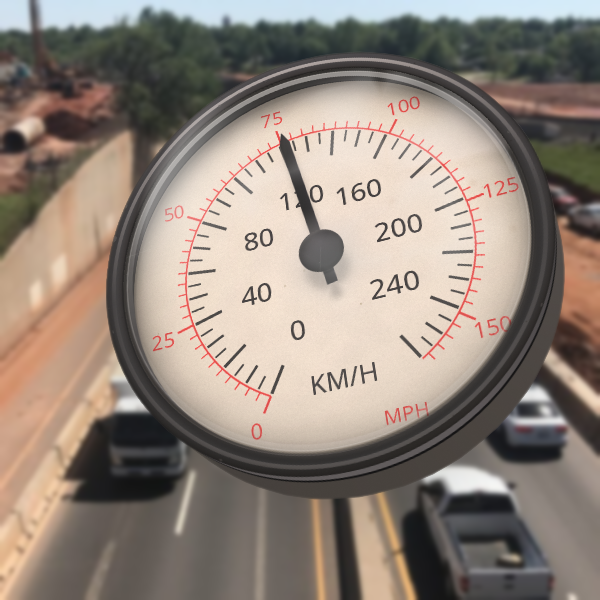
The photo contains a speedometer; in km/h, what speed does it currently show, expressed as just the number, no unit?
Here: 122.5
